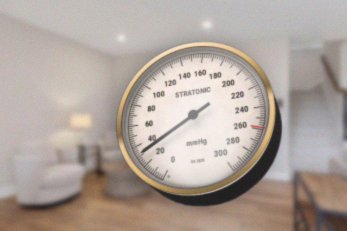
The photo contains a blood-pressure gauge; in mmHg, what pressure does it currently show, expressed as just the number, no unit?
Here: 30
